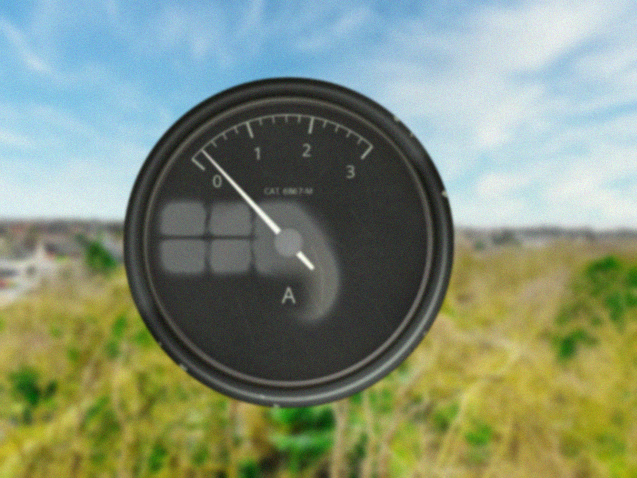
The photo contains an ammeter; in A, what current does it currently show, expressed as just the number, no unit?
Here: 0.2
